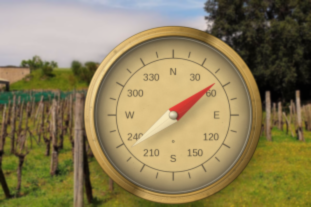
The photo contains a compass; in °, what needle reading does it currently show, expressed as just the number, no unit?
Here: 52.5
